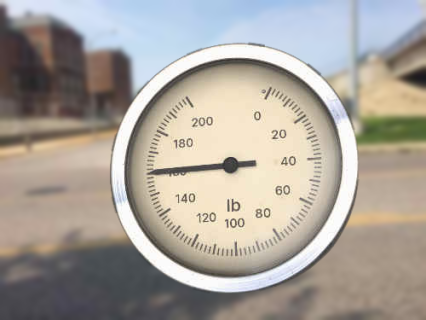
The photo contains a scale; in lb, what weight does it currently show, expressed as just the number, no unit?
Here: 160
